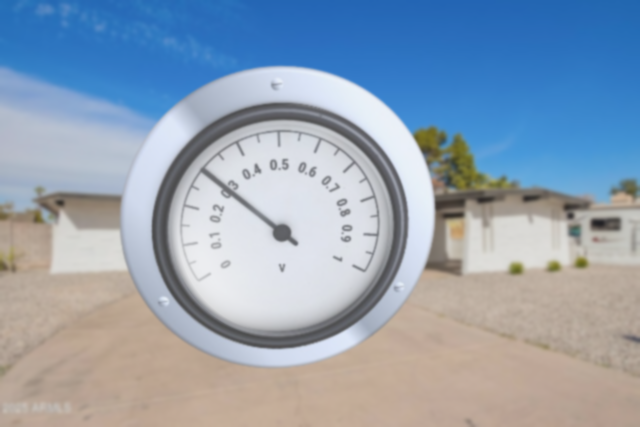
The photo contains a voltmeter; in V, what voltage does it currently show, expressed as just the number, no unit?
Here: 0.3
